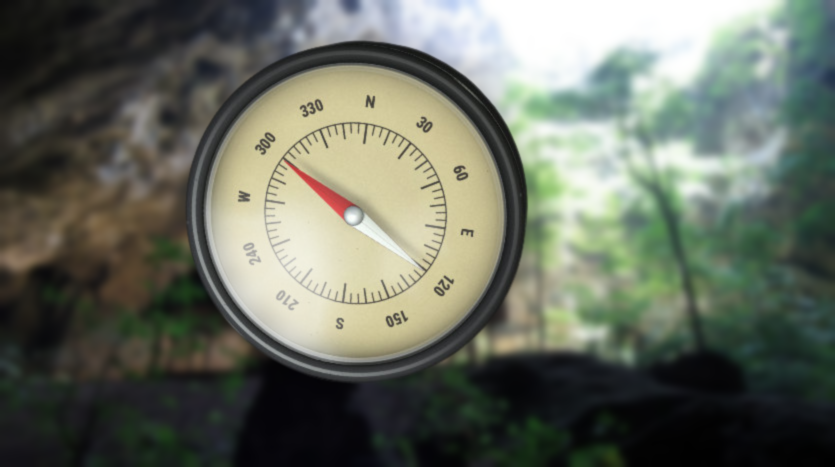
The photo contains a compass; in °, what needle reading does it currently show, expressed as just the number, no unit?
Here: 300
